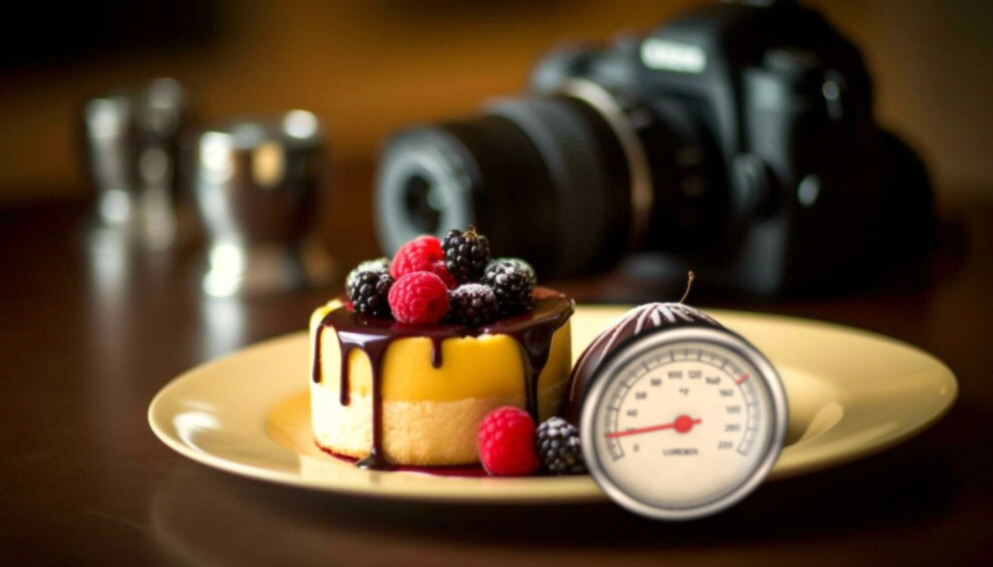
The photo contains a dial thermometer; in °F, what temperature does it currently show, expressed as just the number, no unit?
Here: 20
